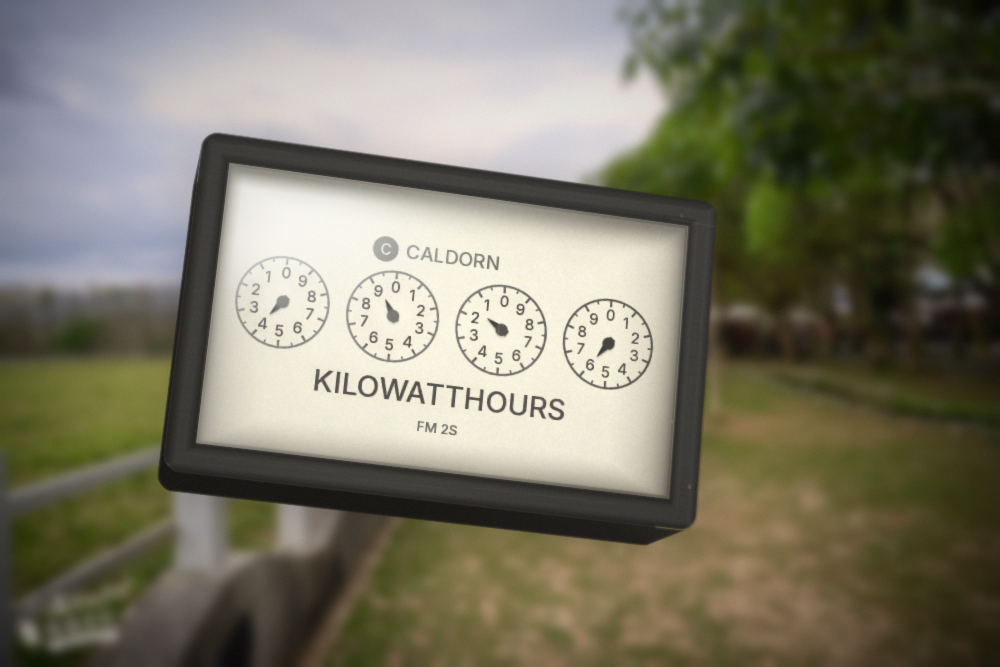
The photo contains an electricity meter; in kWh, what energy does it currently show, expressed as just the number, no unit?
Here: 3916
